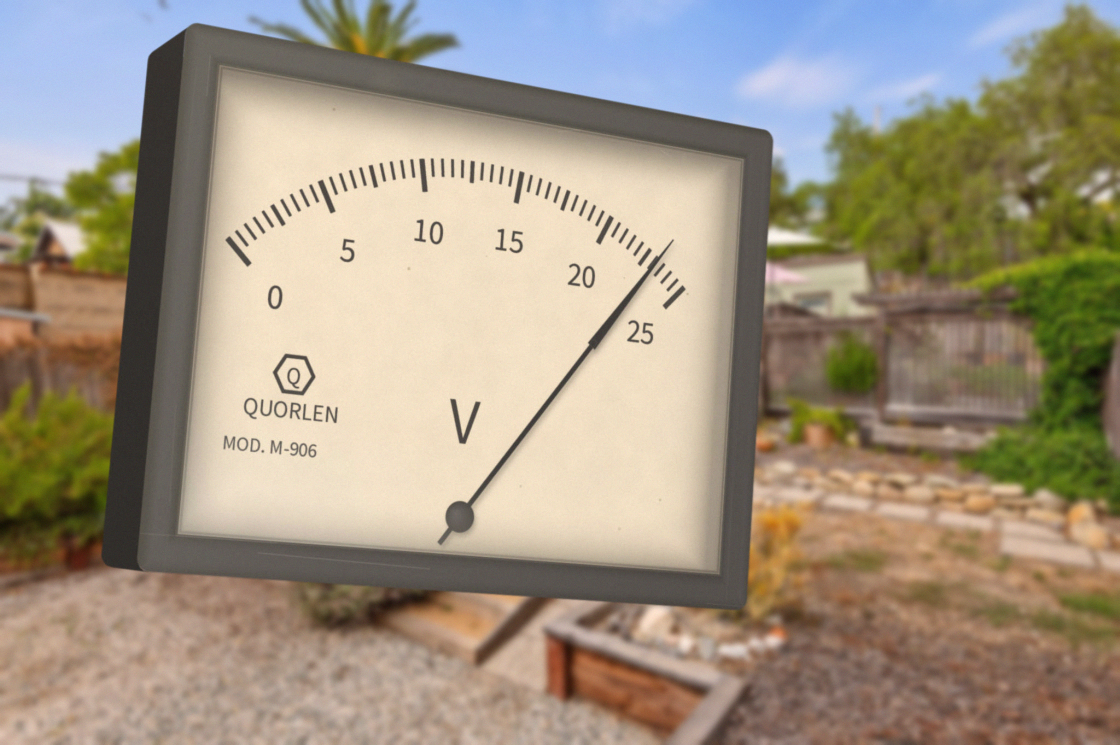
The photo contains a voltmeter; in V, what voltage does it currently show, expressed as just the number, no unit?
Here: 23
